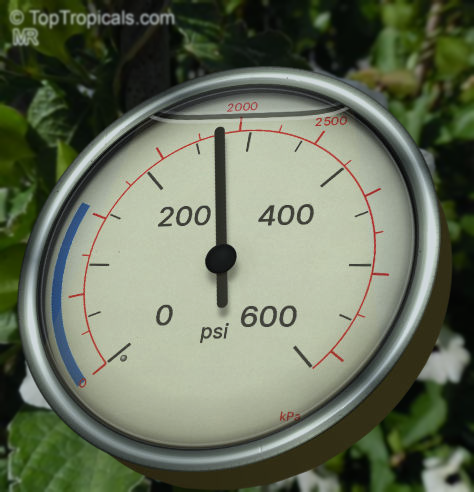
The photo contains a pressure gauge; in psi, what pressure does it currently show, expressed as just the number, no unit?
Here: 275
